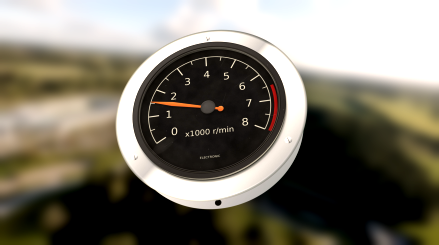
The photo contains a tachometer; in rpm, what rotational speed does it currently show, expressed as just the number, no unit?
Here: 1500
